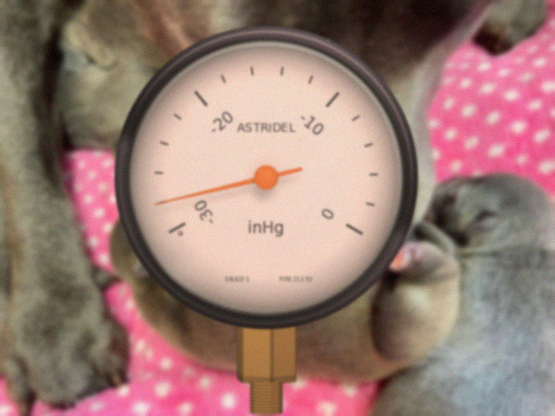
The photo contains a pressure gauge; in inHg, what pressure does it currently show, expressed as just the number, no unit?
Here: -28
